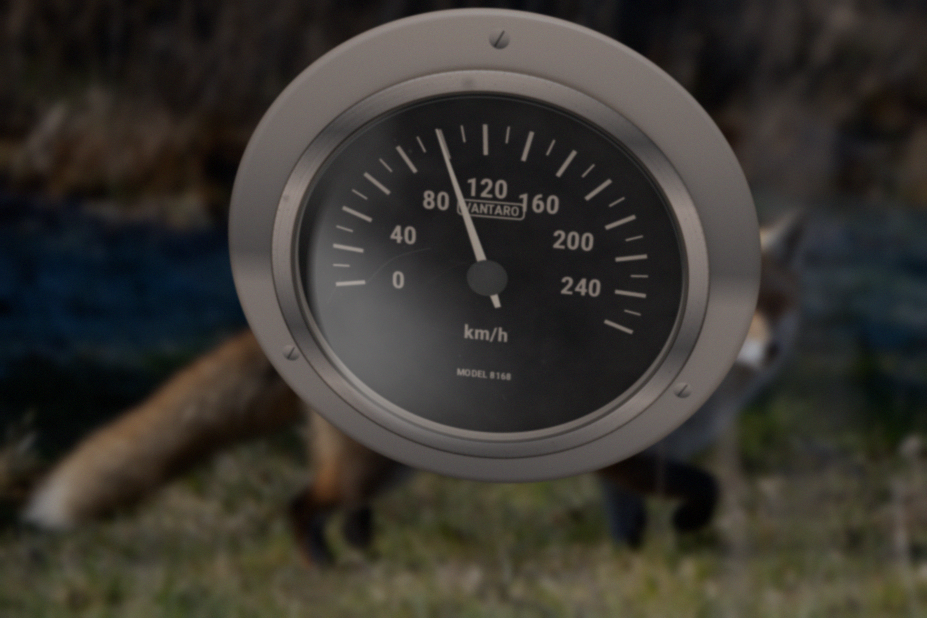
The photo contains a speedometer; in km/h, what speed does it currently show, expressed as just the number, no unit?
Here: 100
